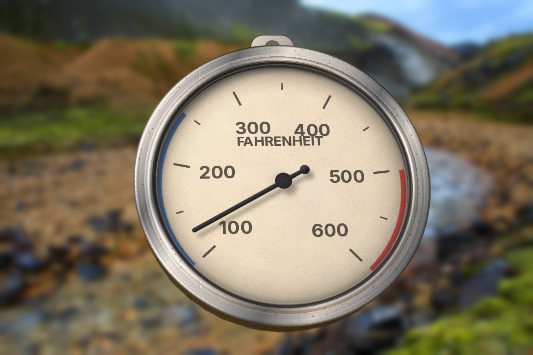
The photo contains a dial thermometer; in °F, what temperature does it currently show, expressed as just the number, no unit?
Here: 125
